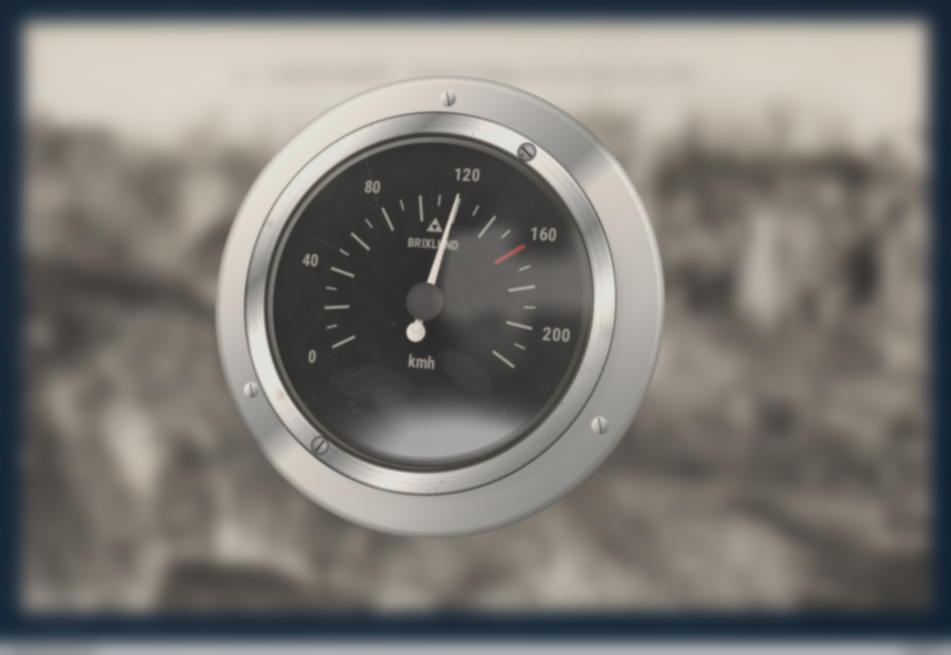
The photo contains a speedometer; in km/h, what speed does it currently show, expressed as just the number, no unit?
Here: 120
